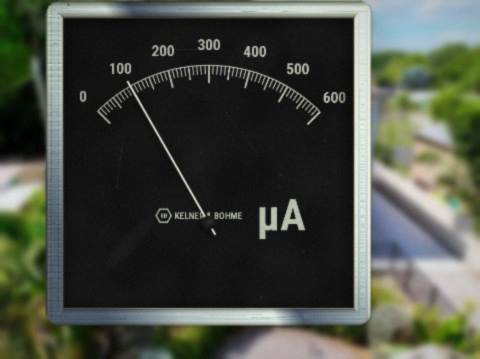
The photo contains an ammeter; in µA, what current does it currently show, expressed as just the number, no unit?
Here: 100
